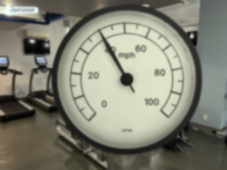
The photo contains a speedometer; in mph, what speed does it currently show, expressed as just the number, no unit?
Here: 40
